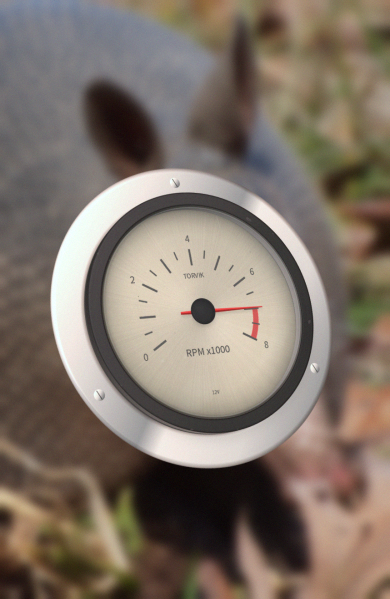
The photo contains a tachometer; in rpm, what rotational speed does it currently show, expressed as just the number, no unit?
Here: 7000
